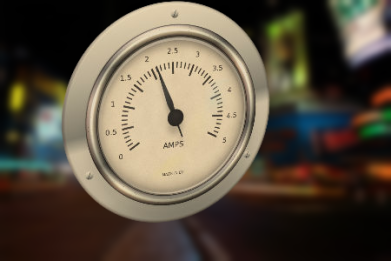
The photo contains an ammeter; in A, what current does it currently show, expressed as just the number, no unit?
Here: 2.1
